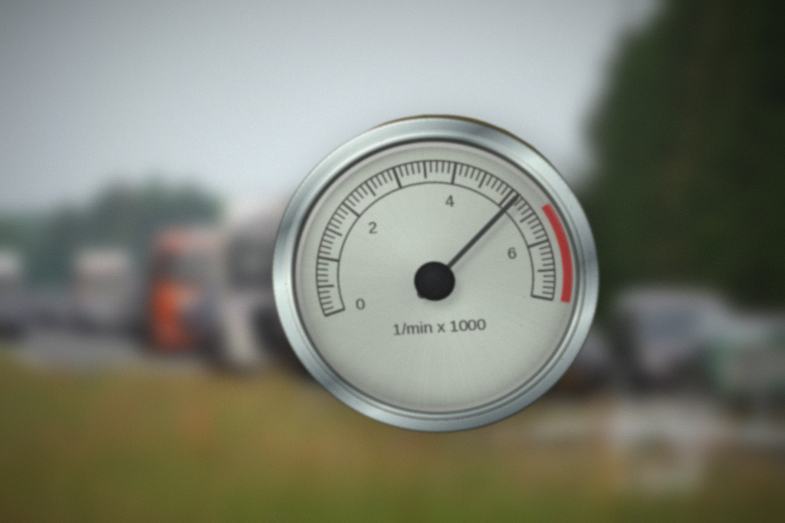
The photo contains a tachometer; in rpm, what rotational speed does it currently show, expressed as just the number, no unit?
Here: 5100
